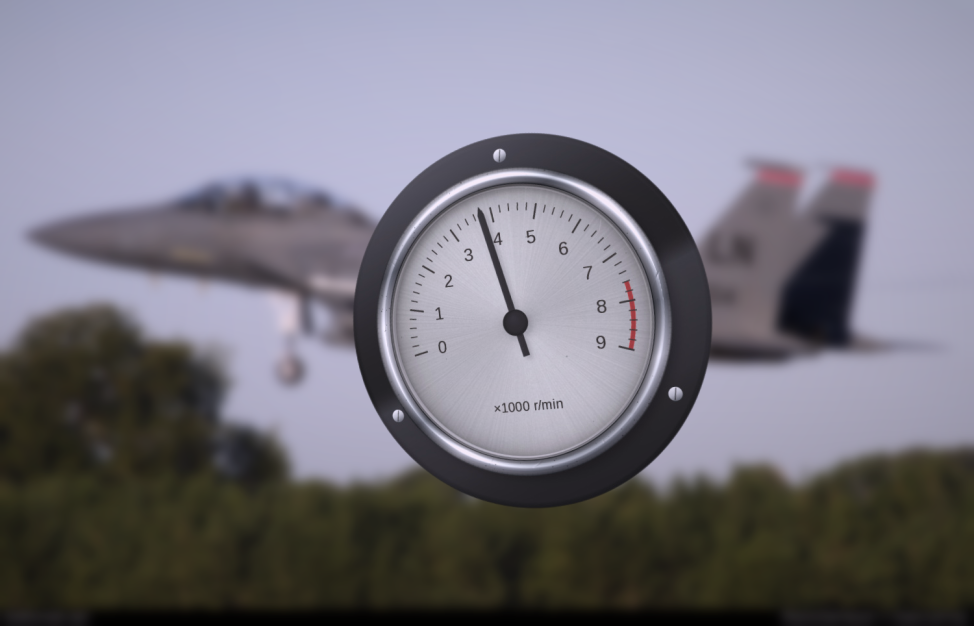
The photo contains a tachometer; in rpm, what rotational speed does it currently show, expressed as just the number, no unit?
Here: 3800
